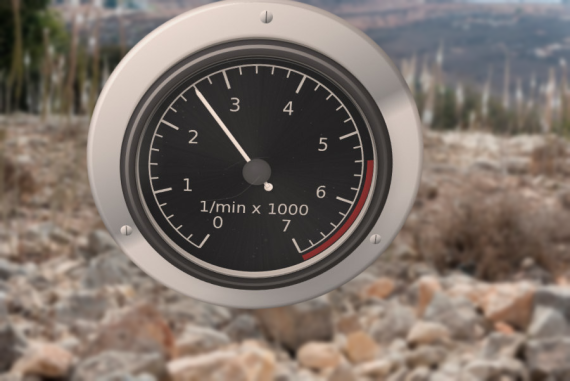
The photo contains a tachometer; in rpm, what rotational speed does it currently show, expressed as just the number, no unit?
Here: 2600
